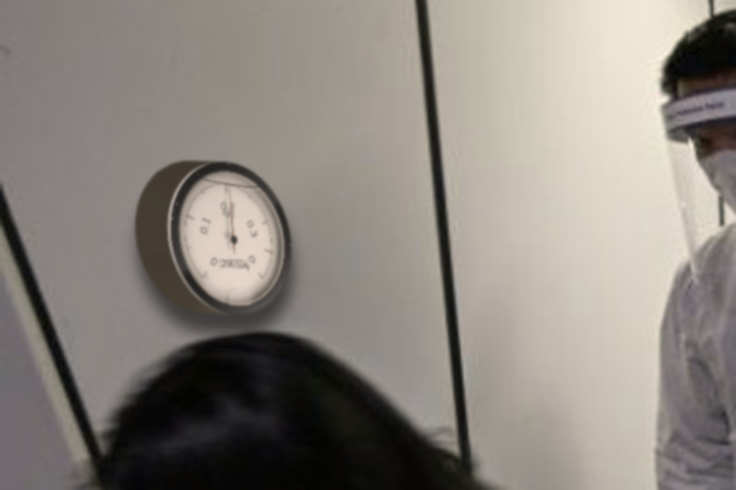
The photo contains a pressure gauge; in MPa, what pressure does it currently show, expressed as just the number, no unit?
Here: 0.2
